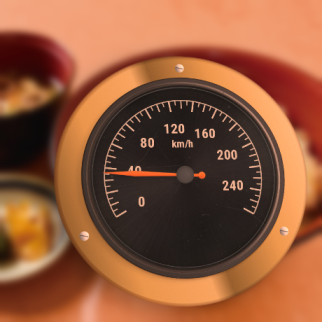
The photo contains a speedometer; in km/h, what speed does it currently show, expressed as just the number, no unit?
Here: 35
